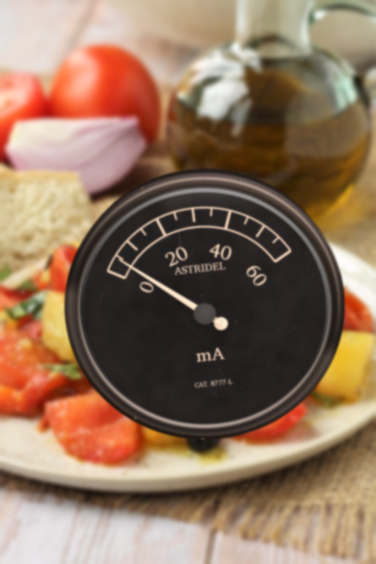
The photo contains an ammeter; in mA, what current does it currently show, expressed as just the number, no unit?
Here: 5
